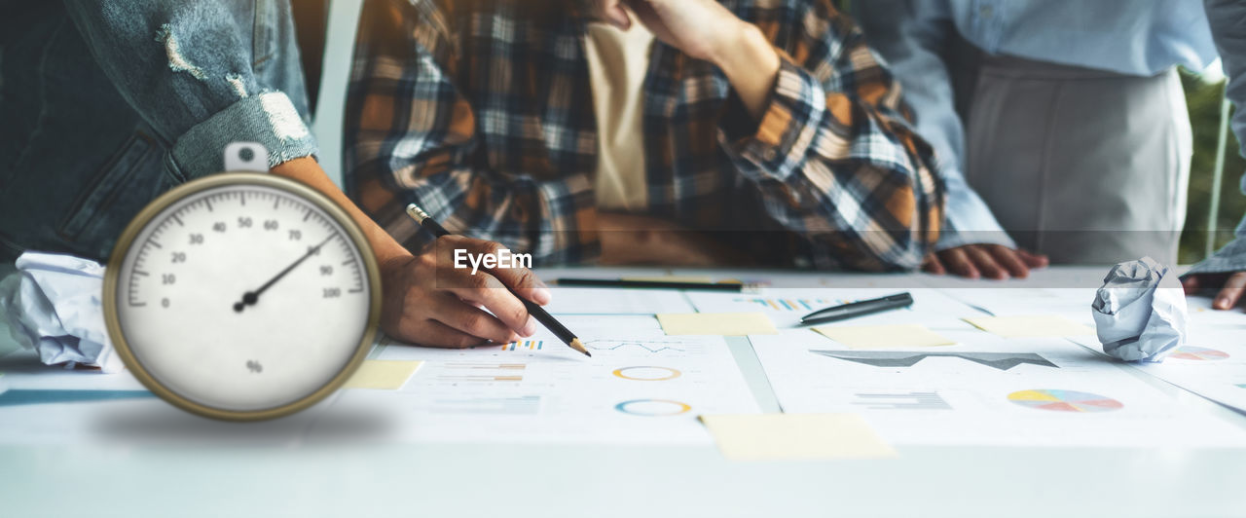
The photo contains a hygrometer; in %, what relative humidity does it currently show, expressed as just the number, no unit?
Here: 80
